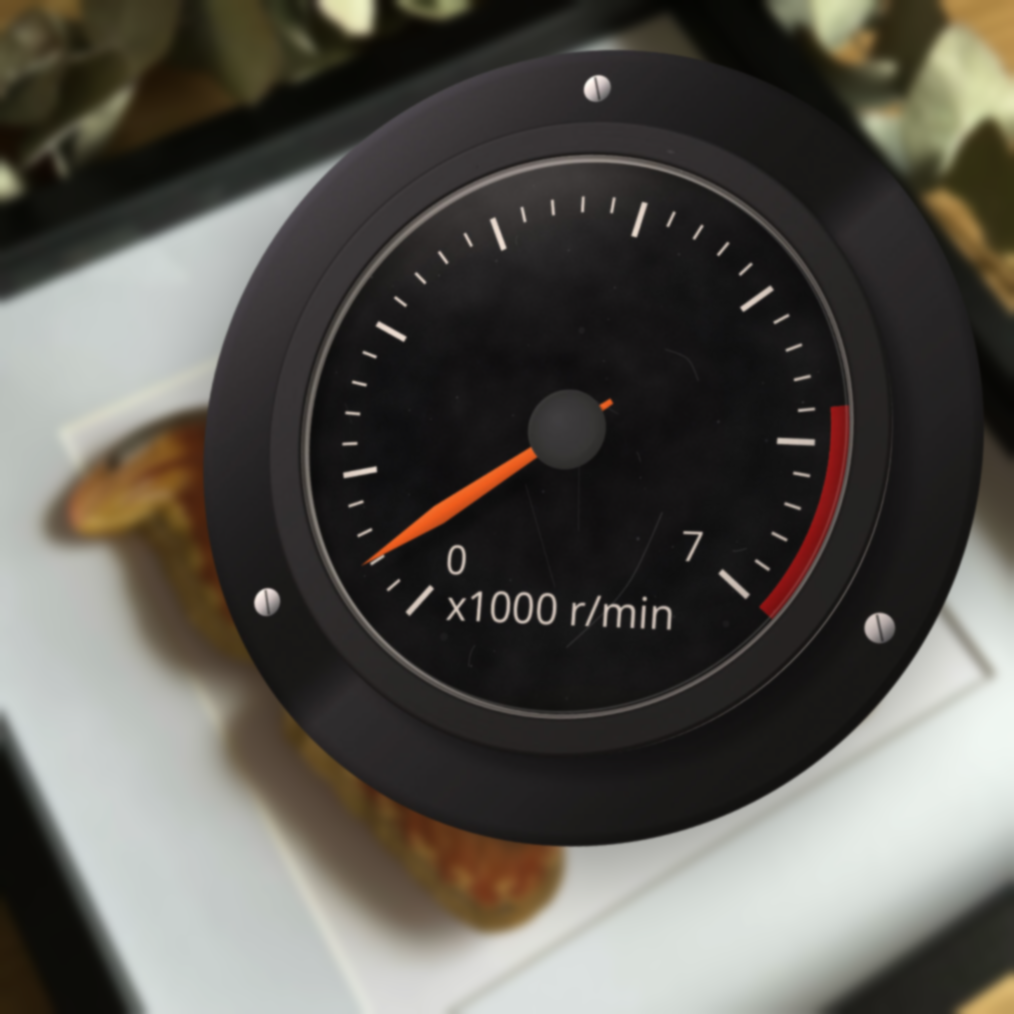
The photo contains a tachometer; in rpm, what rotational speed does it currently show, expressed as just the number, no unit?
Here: 400
